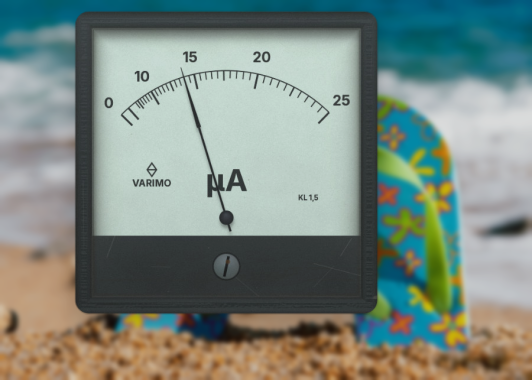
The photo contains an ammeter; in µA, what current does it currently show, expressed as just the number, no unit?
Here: 14
